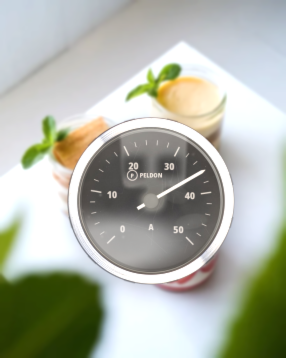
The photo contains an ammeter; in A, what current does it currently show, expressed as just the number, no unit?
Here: 36
